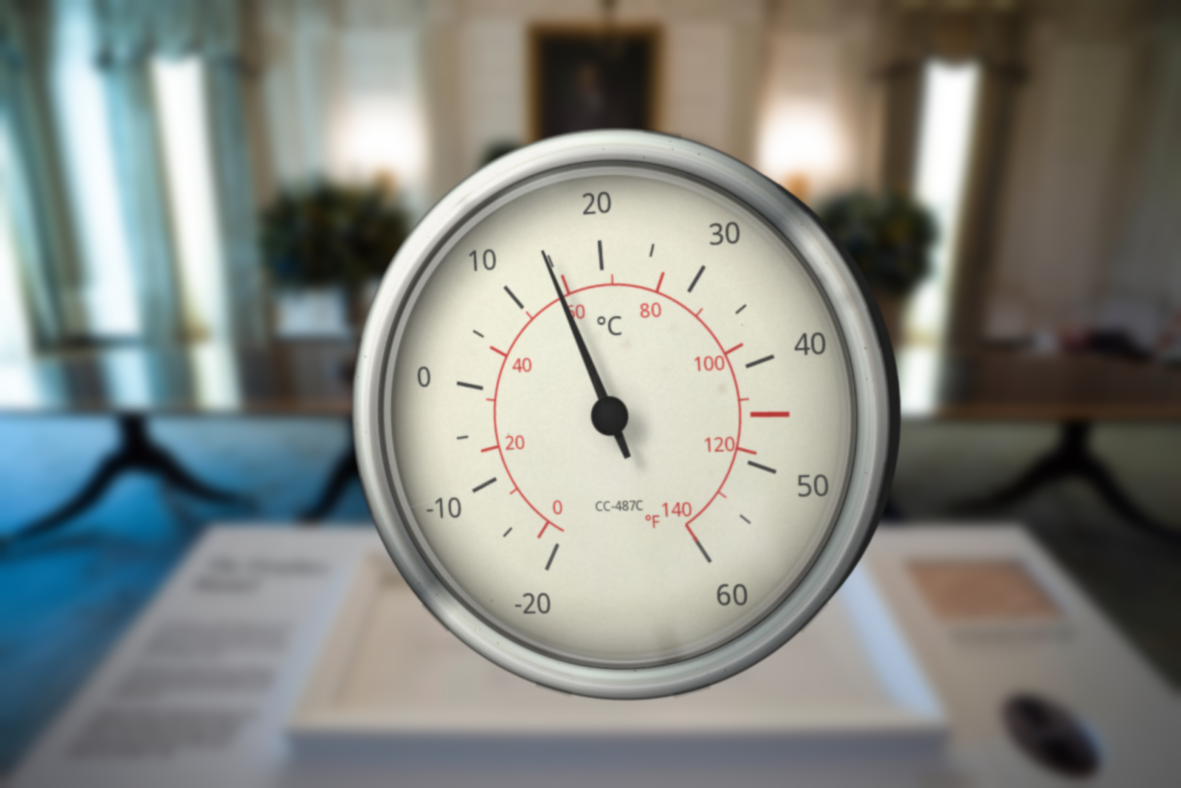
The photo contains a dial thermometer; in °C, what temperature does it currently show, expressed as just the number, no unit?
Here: 15
